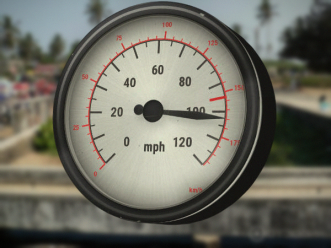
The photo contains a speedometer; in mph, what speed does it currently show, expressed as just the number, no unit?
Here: 102.5
